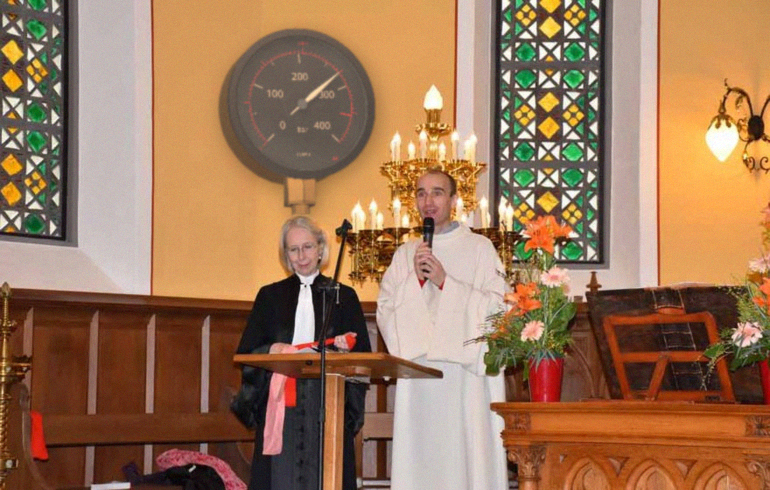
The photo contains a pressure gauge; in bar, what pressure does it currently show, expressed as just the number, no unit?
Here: 275
